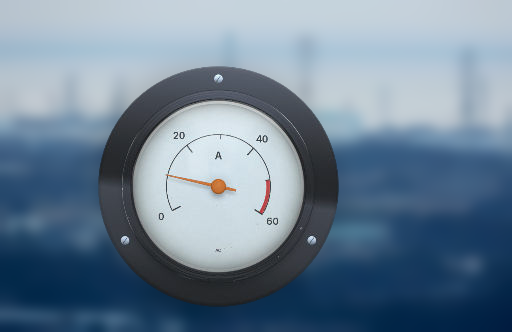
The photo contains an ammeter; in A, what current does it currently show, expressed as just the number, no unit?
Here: 10
